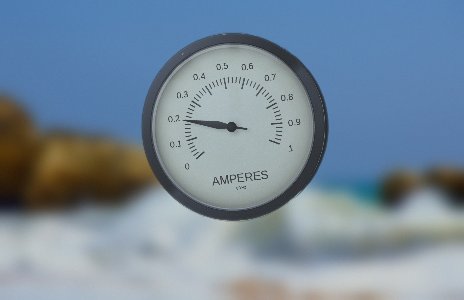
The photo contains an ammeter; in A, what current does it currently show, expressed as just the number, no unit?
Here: 0.2
